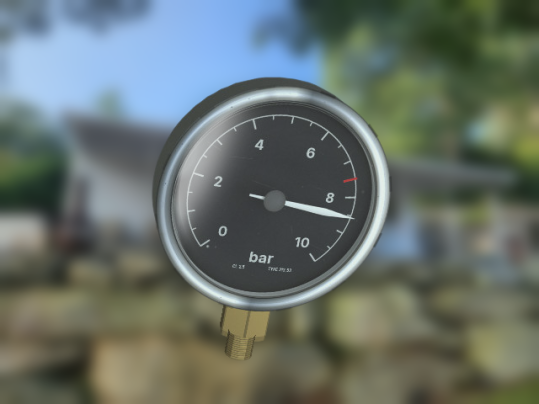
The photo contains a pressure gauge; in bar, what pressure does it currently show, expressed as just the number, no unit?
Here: 8.5
